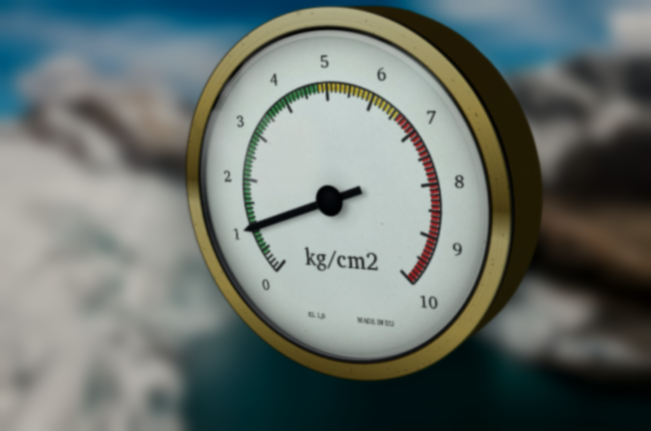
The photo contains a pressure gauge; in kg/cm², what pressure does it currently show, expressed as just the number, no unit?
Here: 1
